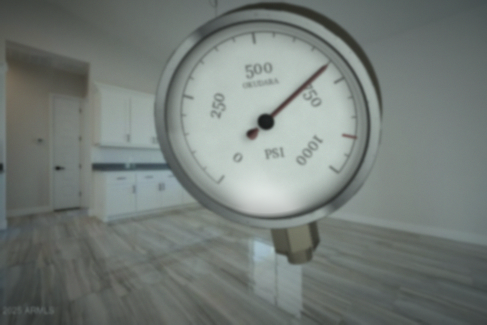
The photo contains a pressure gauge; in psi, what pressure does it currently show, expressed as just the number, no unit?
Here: 700
